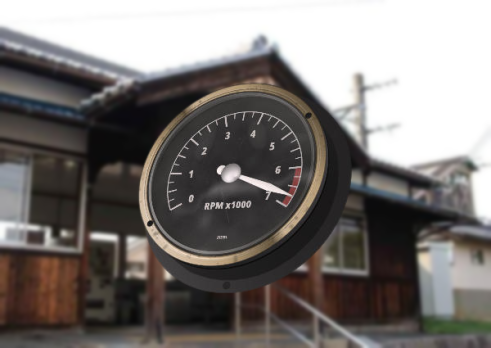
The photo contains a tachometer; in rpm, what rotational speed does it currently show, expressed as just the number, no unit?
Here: 6750
